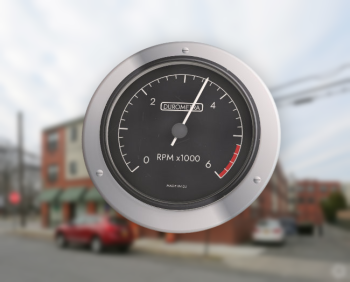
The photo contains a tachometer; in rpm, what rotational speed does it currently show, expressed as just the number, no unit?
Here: 3500
